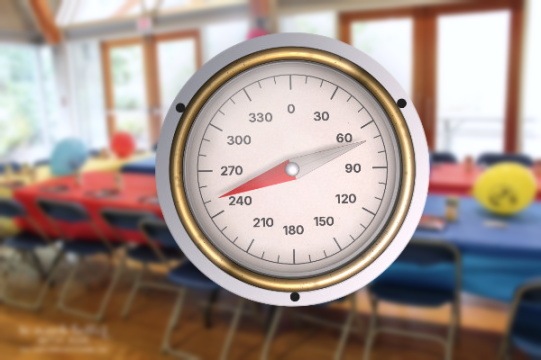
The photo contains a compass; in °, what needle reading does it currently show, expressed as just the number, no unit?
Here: 250
